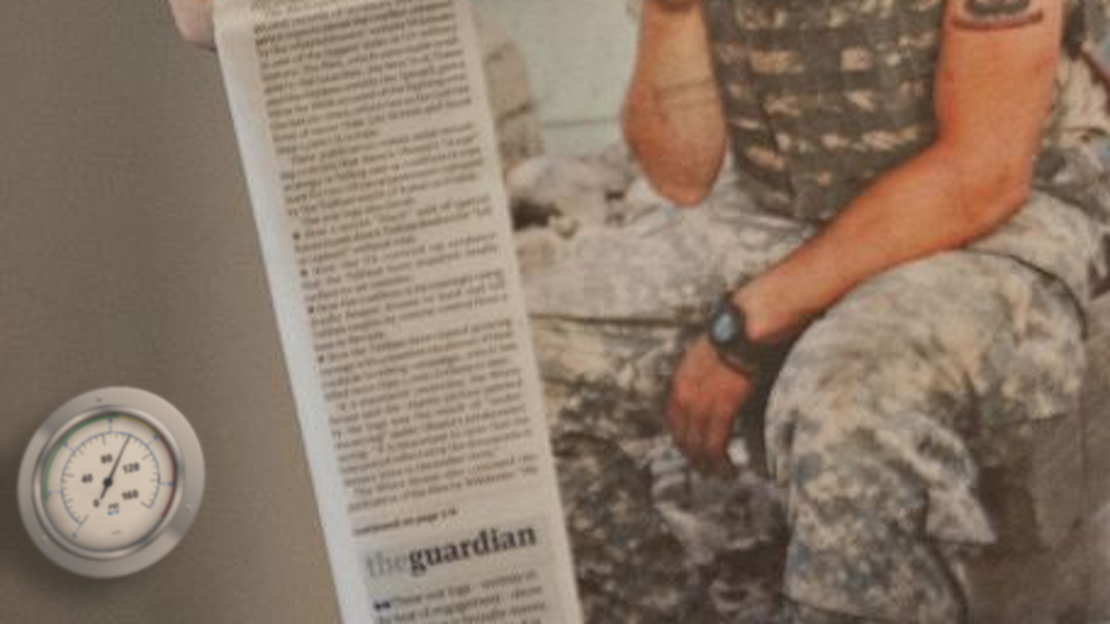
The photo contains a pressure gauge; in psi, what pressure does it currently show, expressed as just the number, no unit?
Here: 100
